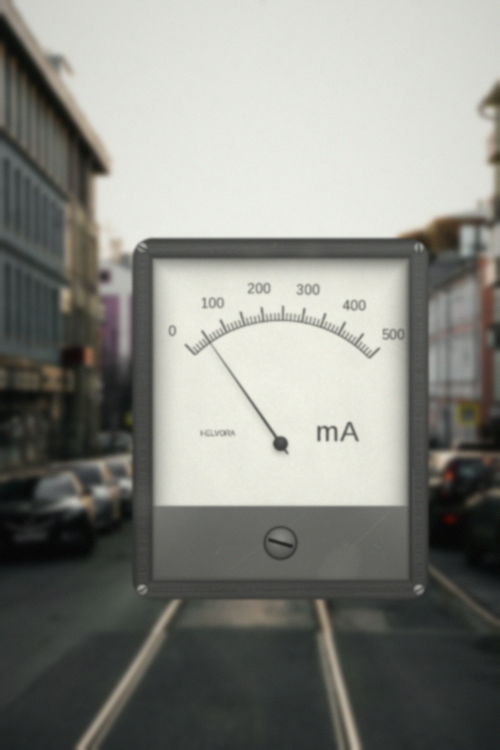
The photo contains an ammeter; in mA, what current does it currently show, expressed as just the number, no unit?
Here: 50
